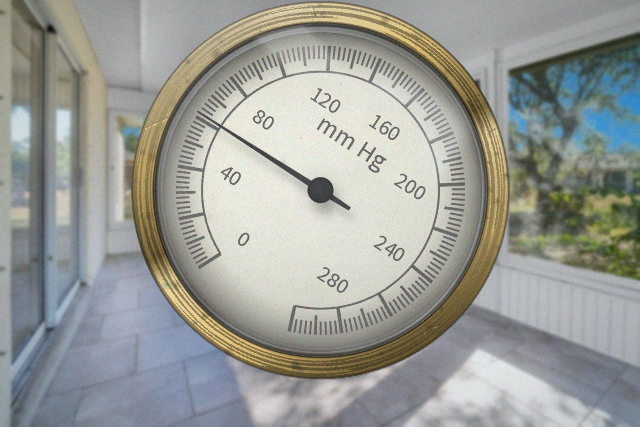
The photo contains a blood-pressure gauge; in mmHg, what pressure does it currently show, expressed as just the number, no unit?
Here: 62
